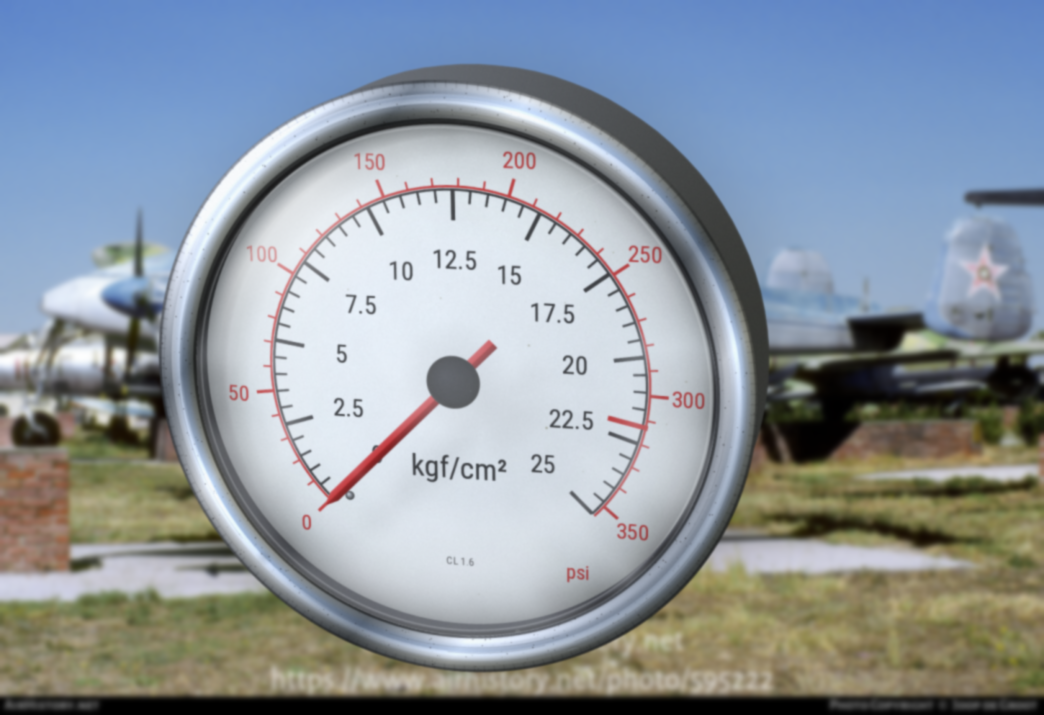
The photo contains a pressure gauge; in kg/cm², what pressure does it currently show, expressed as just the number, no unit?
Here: 0
